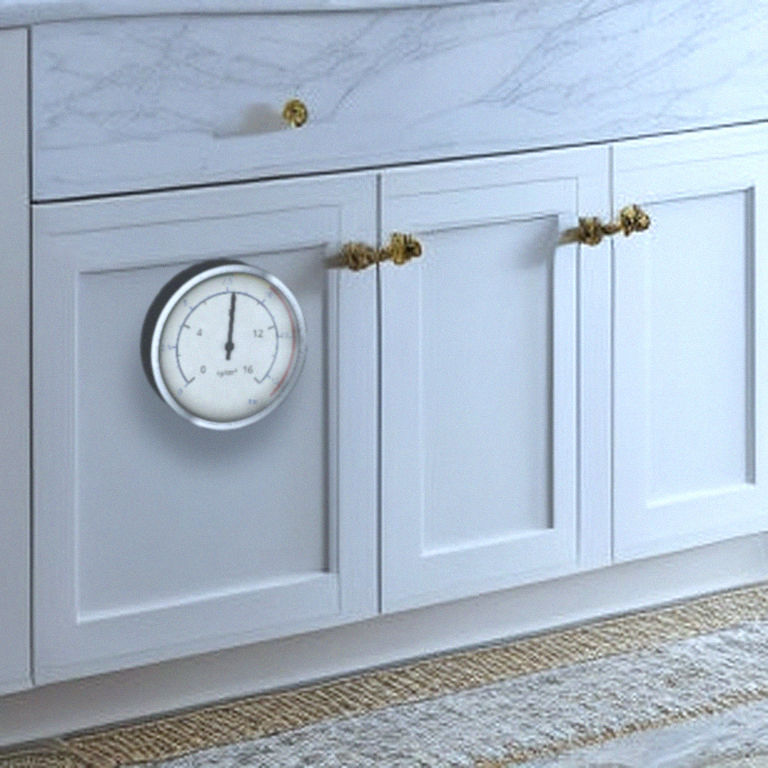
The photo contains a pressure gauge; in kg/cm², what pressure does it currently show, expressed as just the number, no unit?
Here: 8
